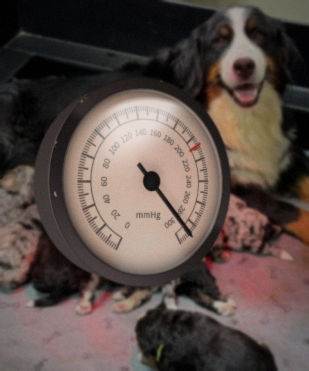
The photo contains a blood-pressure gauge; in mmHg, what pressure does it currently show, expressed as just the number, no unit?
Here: 290
